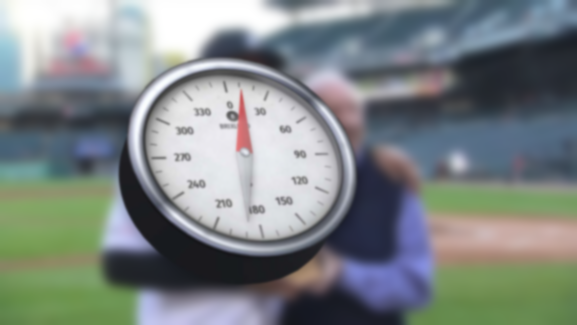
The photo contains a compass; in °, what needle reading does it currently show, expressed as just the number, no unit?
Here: 10
